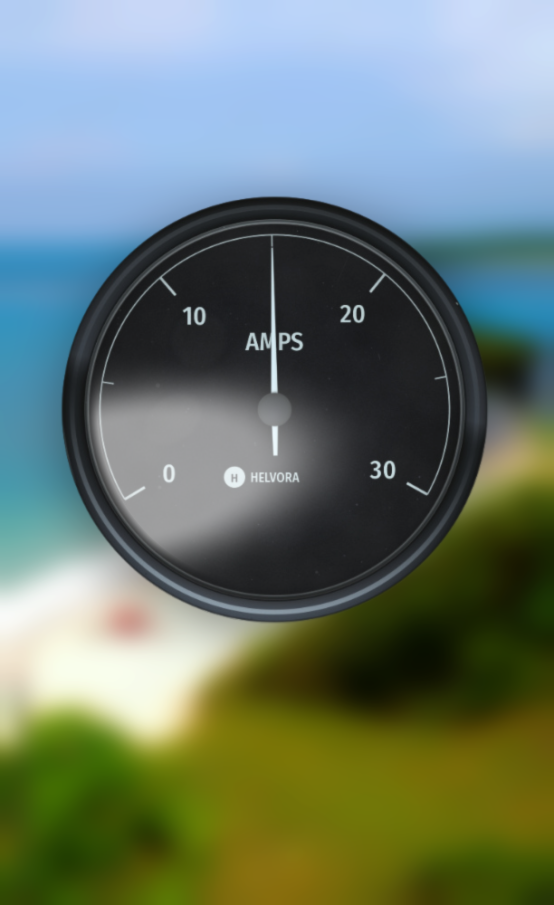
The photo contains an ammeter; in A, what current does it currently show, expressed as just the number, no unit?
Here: 15
